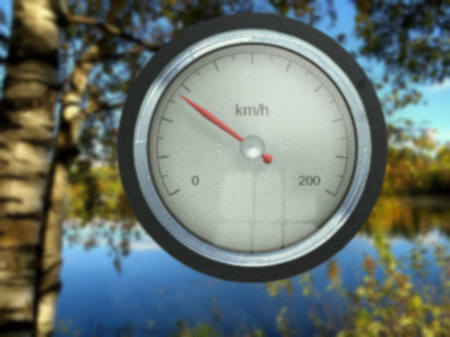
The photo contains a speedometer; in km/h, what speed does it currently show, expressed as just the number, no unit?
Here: 55
